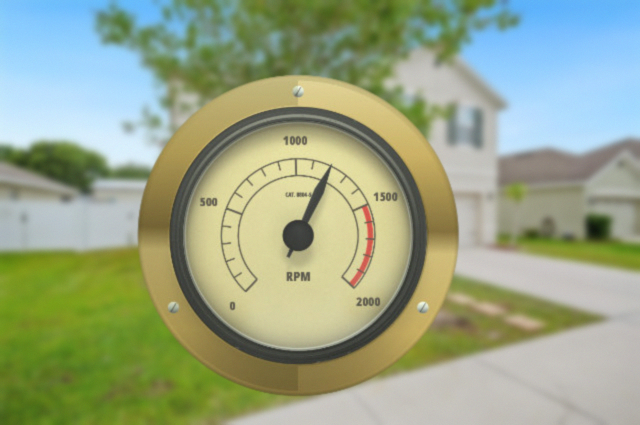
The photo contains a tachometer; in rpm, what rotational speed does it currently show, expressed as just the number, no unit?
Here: 1200
